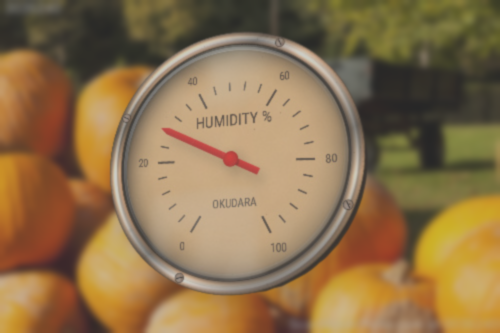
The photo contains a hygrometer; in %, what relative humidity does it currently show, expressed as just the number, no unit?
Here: 28
